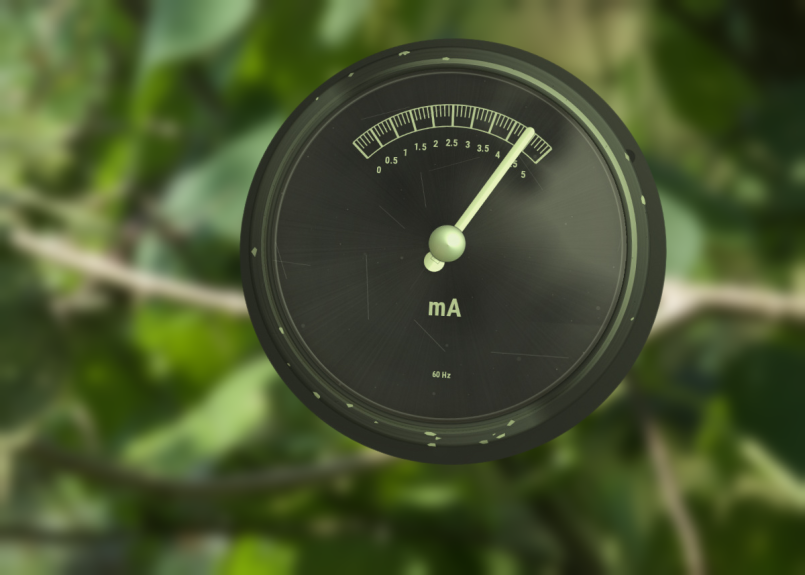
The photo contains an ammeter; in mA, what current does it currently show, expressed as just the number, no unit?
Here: 4.4
